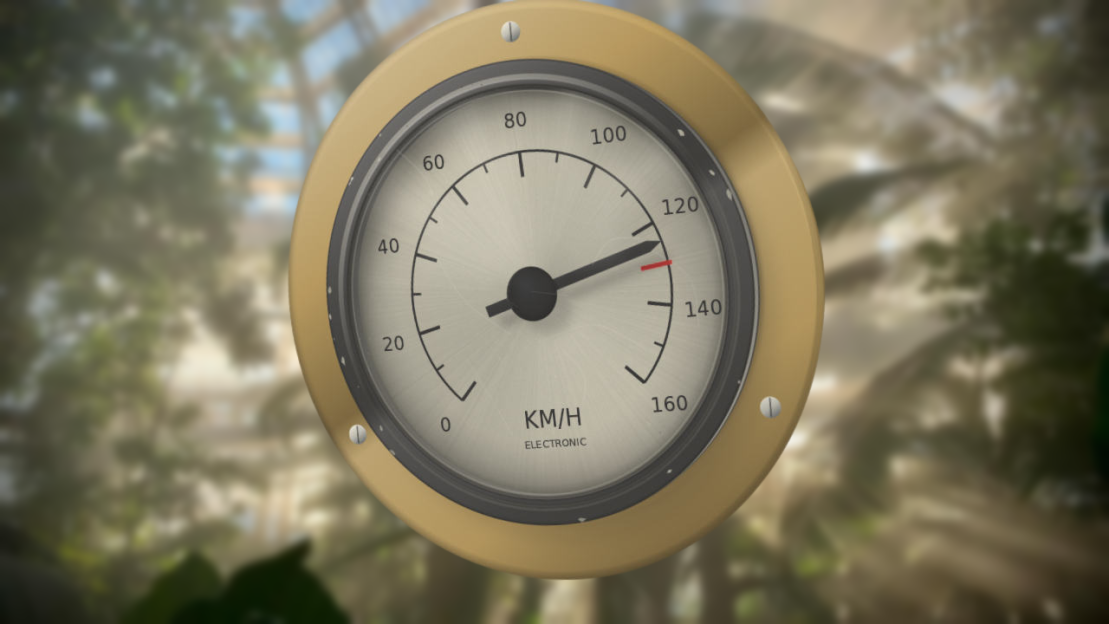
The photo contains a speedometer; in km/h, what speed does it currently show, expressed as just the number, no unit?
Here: 125
